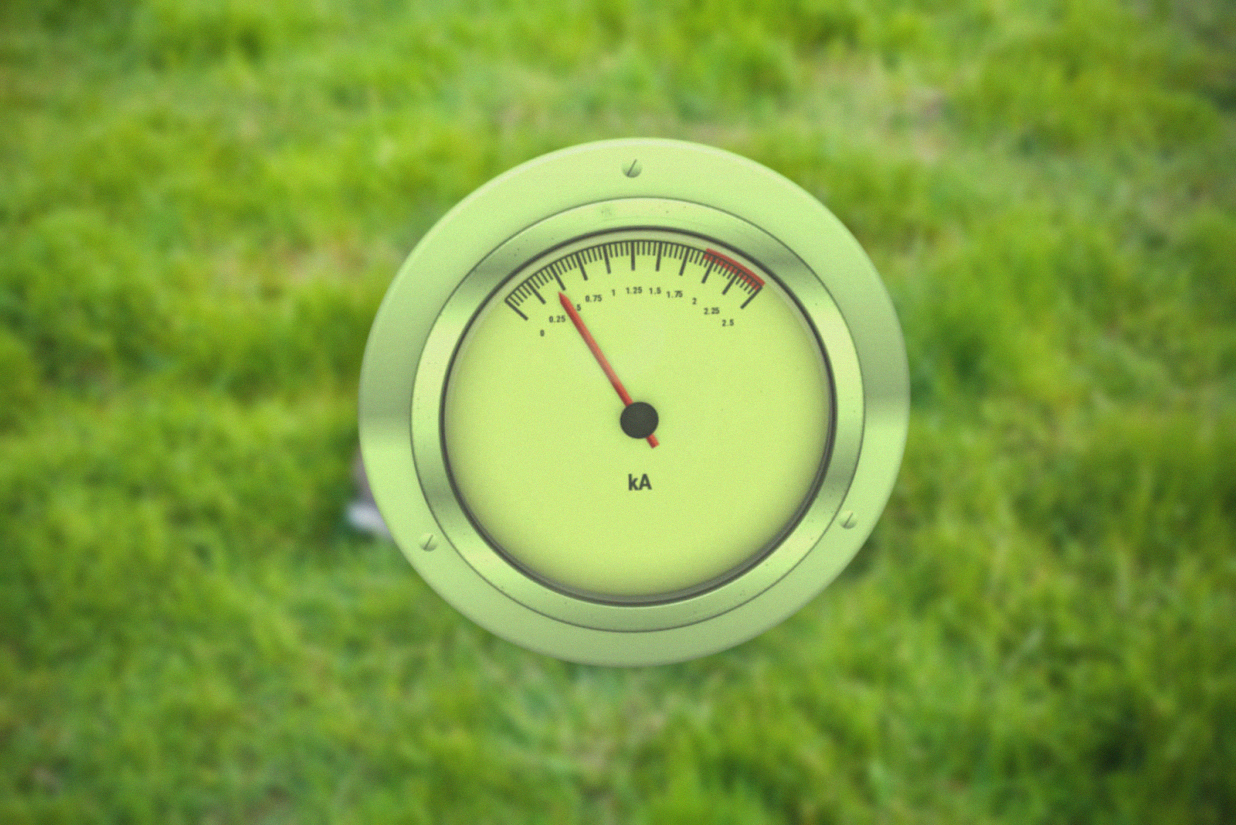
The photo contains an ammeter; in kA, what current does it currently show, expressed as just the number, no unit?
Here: 0.45
